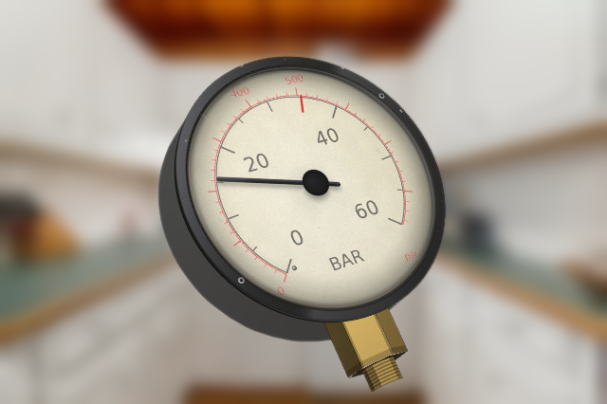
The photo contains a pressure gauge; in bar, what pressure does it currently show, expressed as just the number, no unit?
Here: 15
